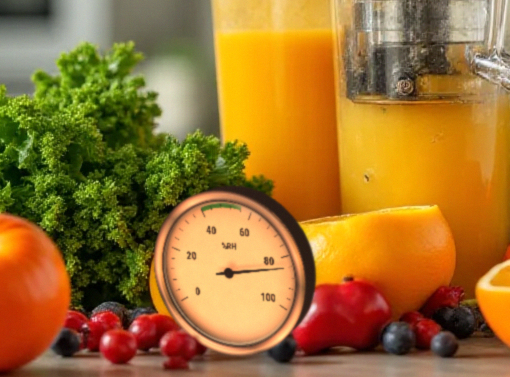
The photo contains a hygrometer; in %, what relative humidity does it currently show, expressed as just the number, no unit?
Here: 84
